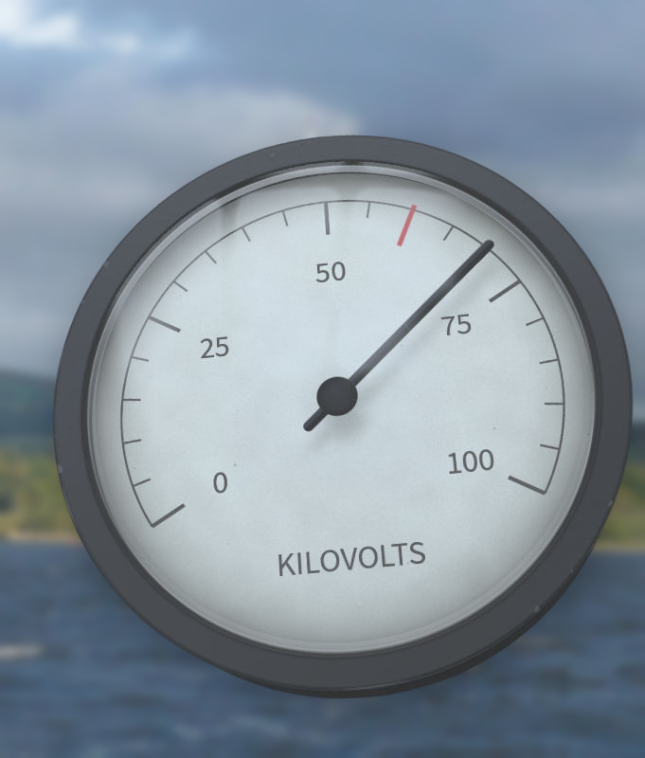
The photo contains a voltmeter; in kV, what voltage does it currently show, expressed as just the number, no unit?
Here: 70
